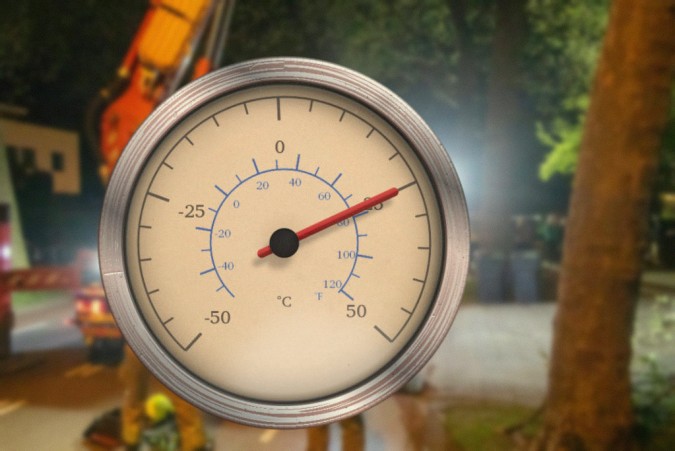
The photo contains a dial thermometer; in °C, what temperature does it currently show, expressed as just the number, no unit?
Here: 25
